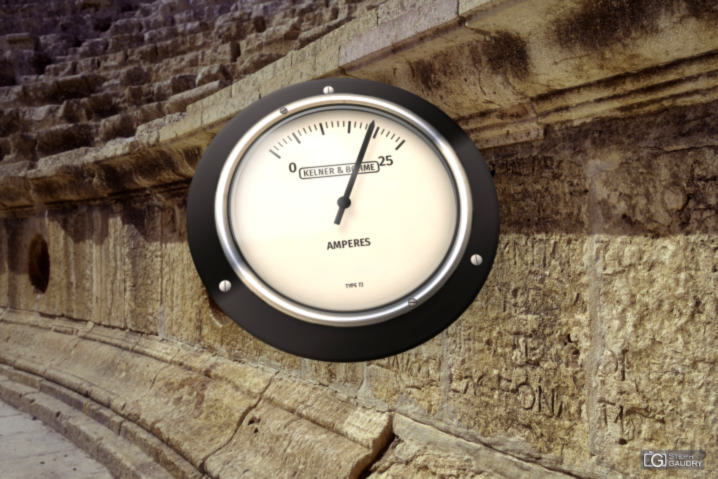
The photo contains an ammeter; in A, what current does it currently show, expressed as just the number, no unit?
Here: 19
